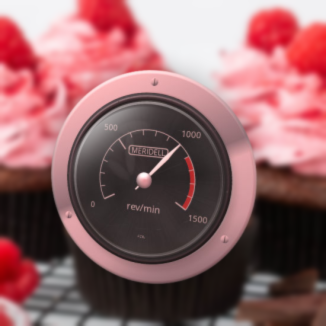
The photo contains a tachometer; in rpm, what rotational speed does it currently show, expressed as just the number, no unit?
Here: 1000
